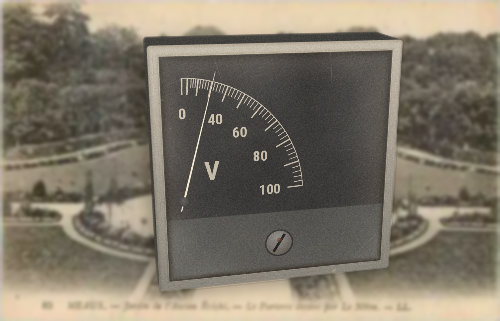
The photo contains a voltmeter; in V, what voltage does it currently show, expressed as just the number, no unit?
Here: 30
